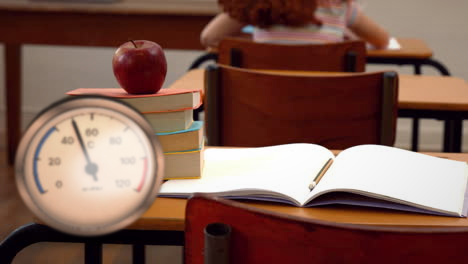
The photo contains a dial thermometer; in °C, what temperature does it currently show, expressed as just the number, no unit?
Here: 50
